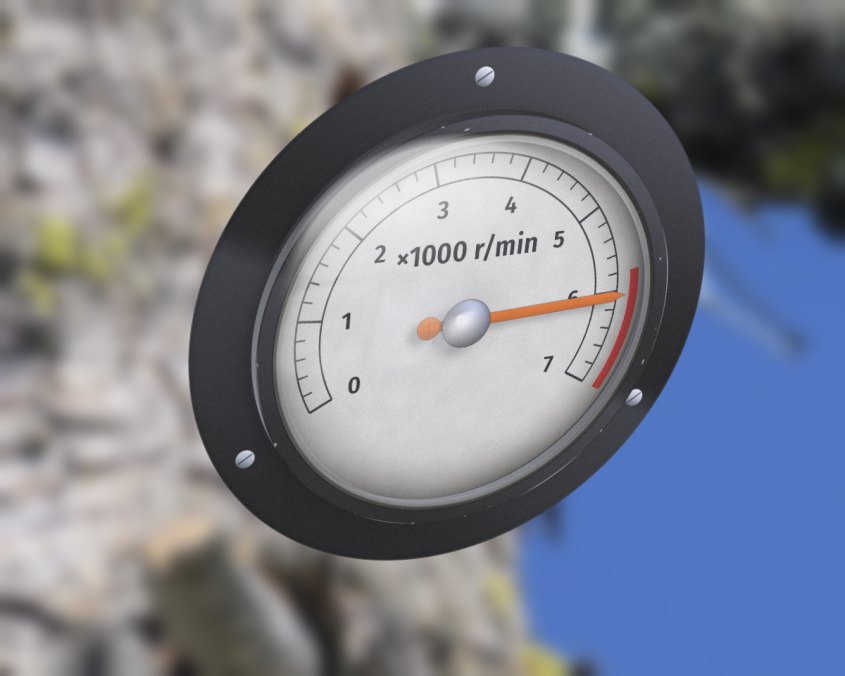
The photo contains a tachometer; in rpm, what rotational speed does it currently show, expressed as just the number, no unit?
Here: 6000
